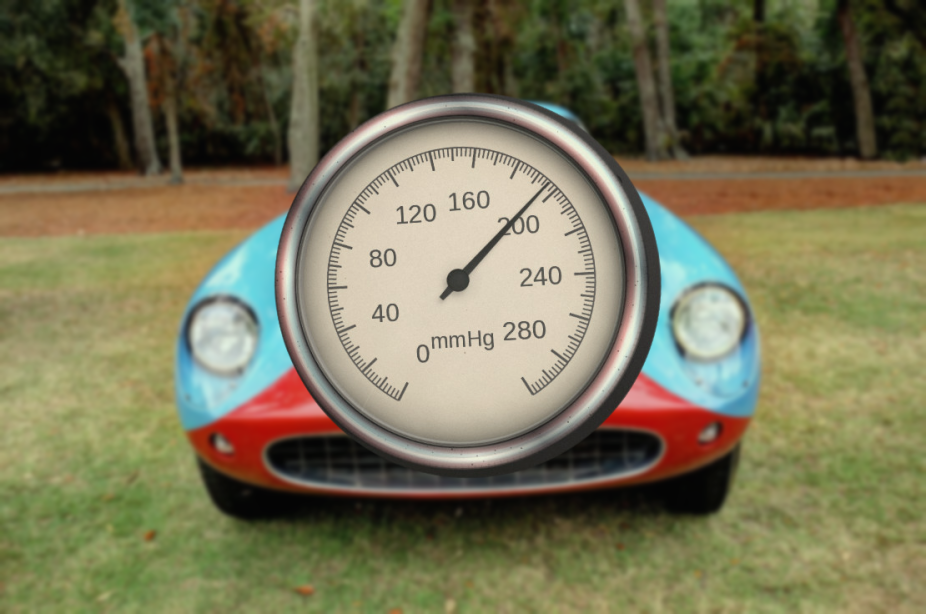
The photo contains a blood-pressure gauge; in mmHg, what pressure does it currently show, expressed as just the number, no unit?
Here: 196
